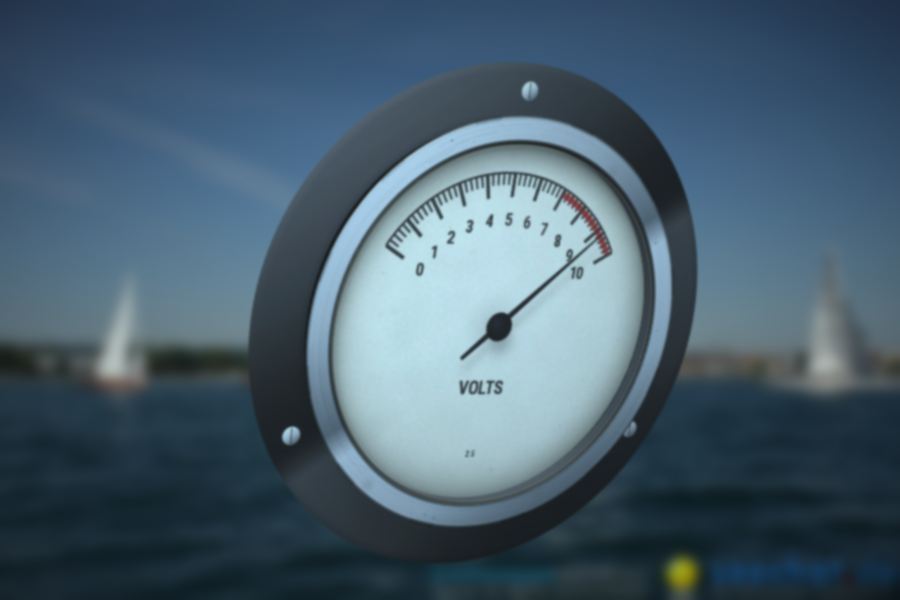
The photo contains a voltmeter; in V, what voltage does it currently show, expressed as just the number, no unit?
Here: 9
